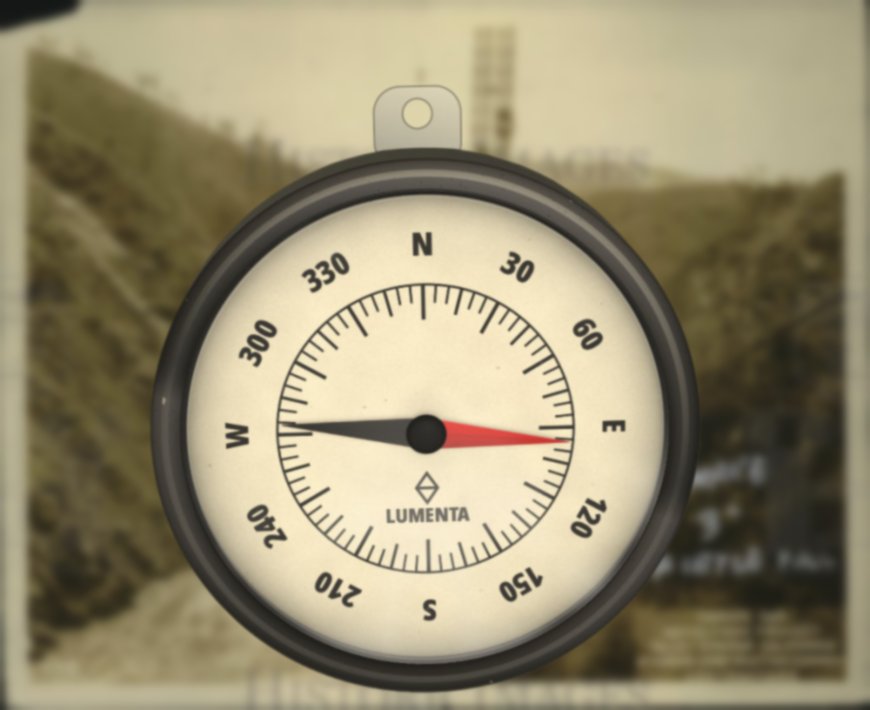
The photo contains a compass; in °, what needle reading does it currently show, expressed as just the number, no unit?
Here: 95
